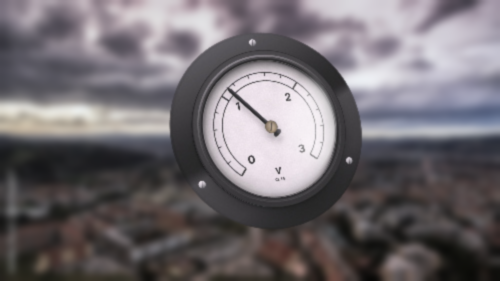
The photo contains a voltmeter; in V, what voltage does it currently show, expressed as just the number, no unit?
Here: 1.1
